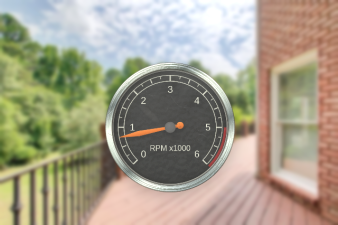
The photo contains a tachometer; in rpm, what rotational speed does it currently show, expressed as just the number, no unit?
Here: 750
